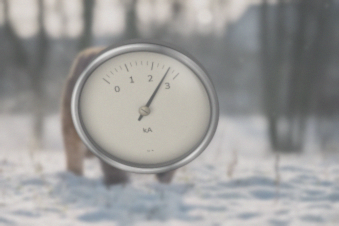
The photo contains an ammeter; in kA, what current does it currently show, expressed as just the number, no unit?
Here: 2.6
